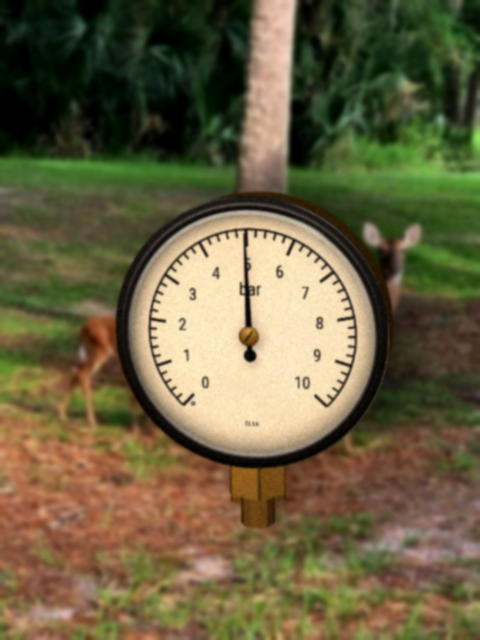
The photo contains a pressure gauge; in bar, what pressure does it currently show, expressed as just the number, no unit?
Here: 5
